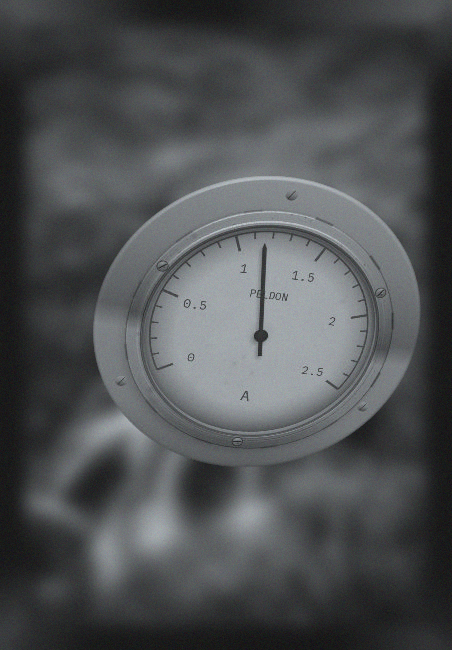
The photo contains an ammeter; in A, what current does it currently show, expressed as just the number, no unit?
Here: 1.15
